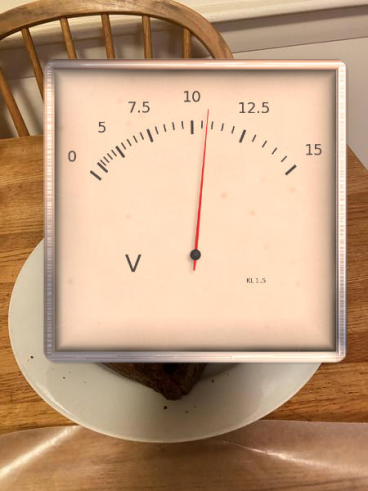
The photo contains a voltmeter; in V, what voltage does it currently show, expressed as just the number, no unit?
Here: 10.75
